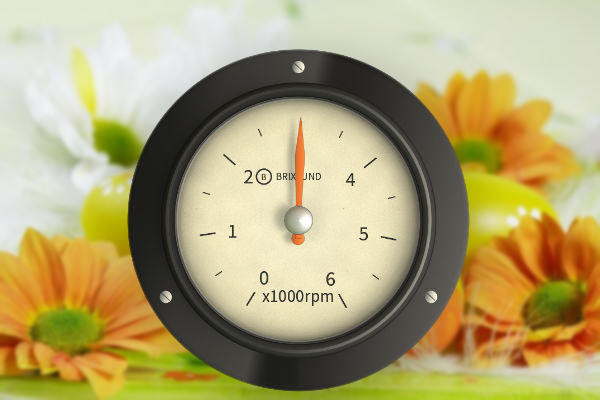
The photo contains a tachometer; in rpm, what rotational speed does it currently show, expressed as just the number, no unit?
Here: 3000
